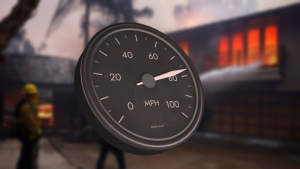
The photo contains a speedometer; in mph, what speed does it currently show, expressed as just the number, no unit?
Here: 77.5
